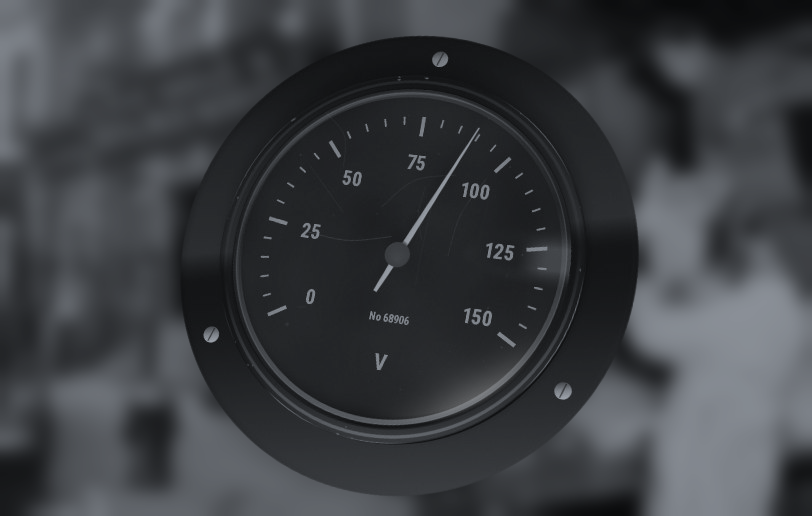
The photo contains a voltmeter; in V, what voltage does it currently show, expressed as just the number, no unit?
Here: 90
